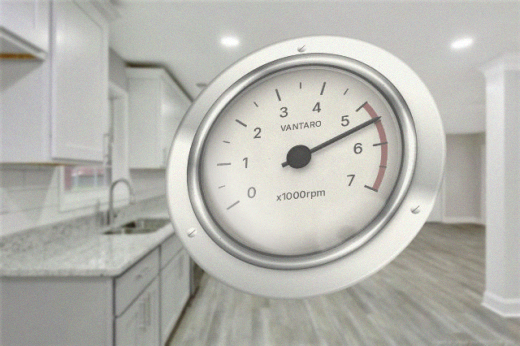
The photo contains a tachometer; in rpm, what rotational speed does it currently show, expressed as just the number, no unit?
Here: 5500
